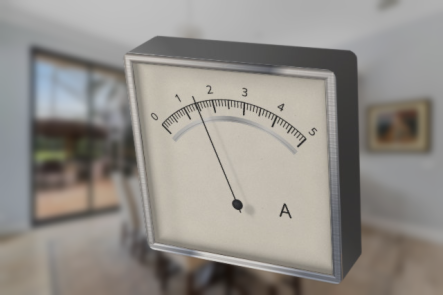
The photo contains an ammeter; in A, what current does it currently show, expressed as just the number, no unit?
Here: 1.5
